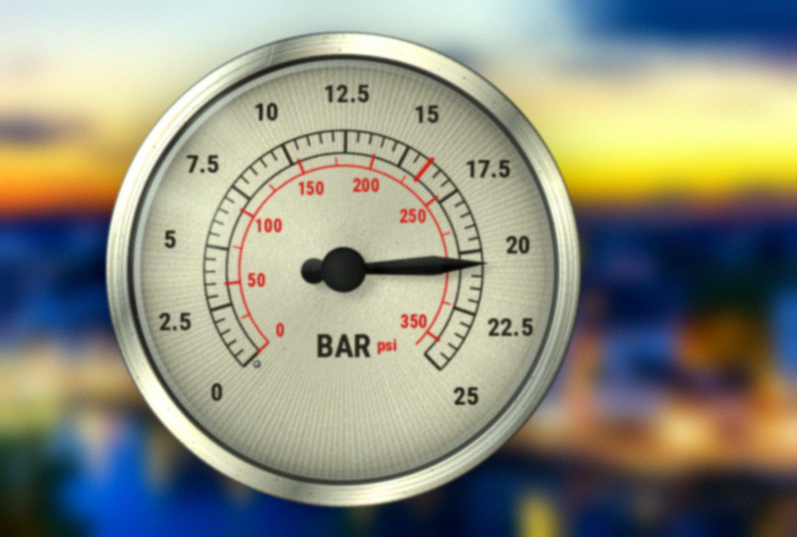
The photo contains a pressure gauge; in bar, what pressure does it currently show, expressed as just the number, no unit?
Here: 20.5
